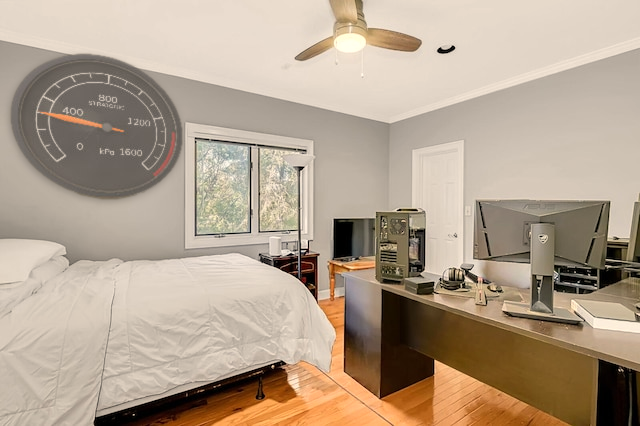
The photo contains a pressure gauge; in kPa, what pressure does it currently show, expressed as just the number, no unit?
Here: 300
